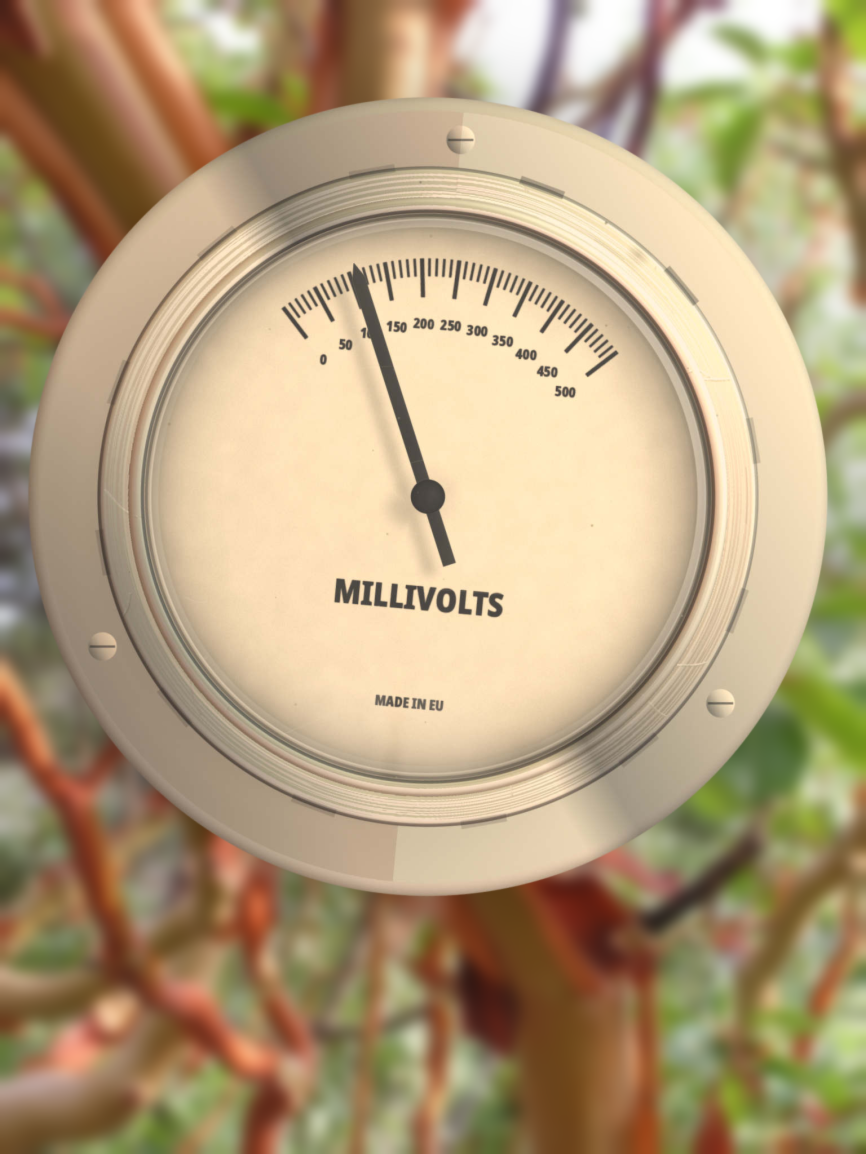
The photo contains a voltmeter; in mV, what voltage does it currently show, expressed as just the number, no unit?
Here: 110
